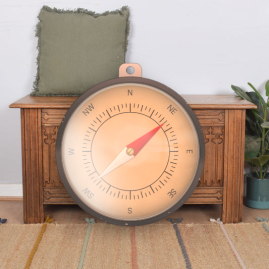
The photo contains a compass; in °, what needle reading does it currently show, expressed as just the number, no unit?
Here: 50
